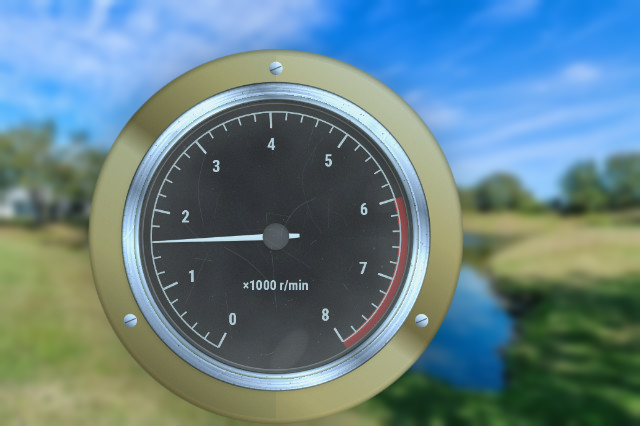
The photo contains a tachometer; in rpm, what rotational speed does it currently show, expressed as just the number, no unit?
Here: 1600
